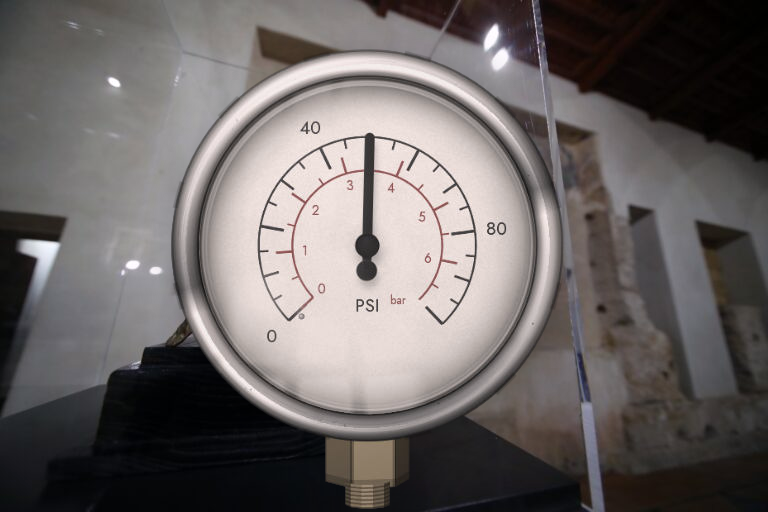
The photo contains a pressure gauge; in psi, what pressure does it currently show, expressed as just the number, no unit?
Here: 50
